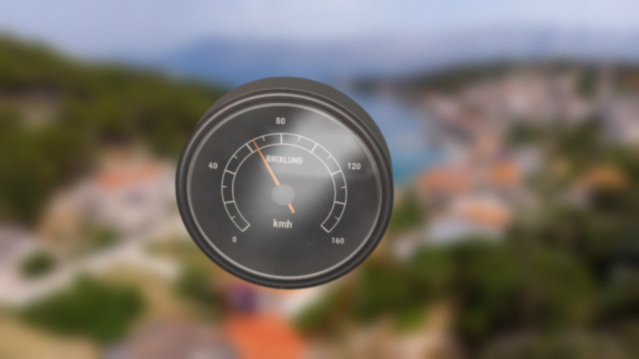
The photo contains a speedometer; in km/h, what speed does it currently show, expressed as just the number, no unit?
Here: 65
